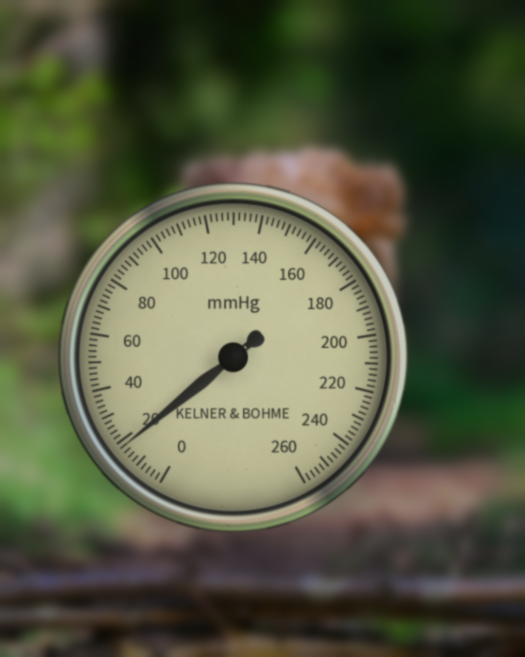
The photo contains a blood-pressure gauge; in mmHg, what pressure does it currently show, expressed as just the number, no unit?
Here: 18
